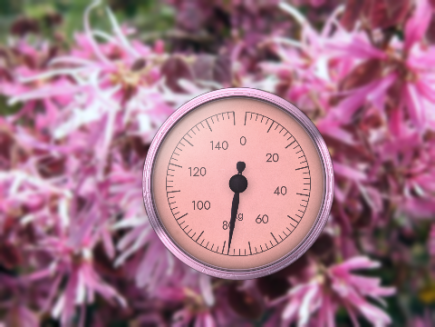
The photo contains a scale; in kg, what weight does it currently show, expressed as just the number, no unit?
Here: 78
